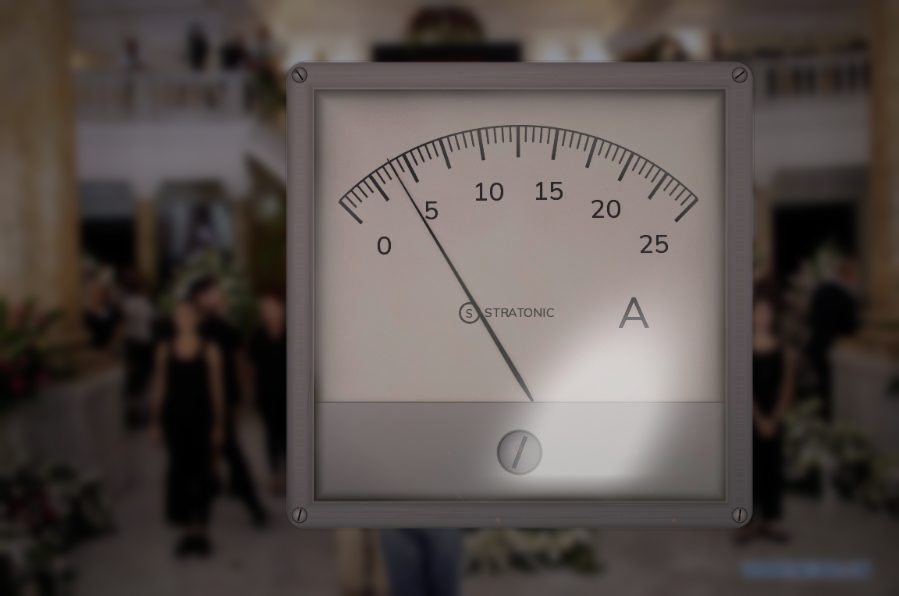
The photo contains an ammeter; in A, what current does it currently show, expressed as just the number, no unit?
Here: 4
